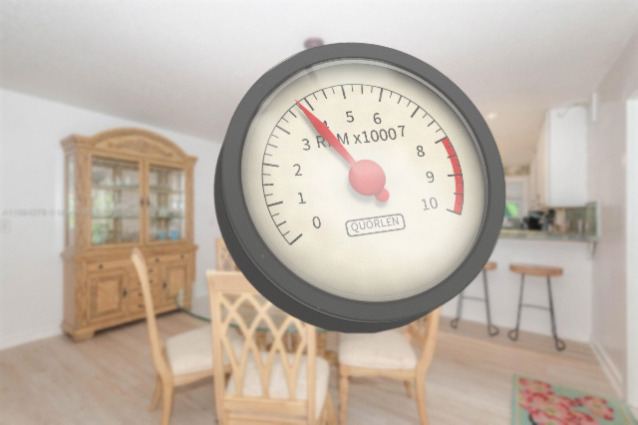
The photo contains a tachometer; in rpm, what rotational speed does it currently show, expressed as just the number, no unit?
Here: 3750
